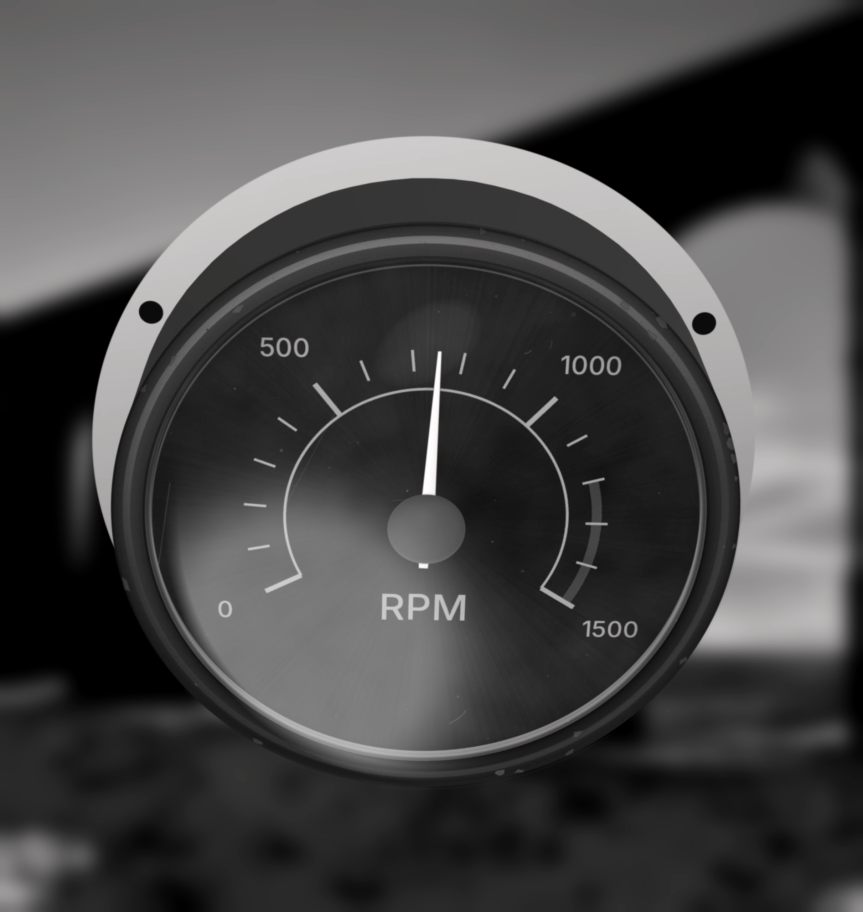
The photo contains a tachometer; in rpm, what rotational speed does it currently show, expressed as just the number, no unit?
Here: 750
